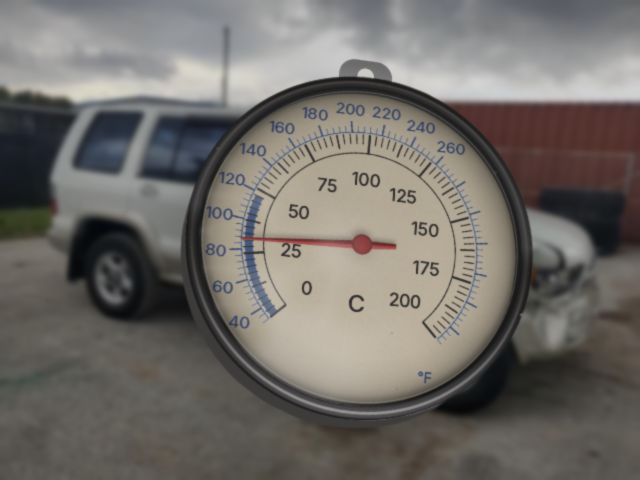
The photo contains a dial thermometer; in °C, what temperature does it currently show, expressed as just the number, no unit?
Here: 30
